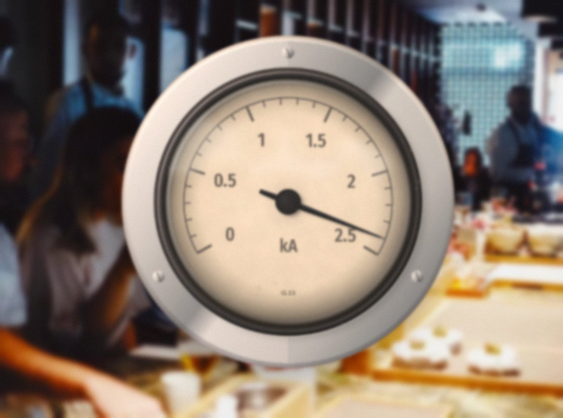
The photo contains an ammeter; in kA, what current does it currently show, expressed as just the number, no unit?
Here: 2.4
